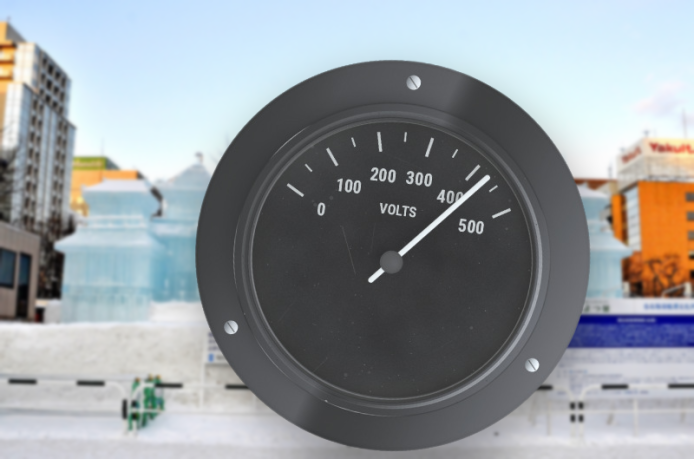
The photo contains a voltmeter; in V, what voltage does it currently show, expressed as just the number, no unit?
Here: 425
